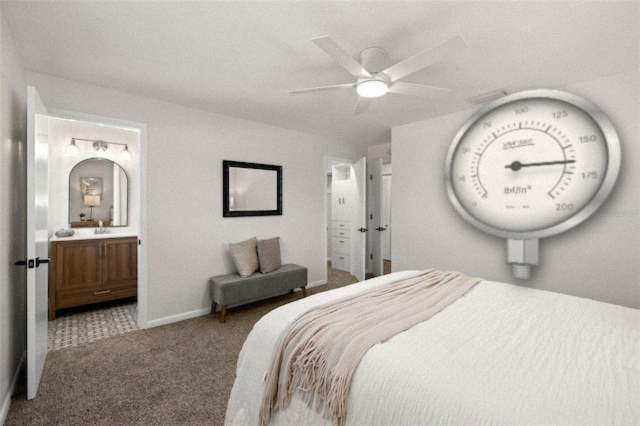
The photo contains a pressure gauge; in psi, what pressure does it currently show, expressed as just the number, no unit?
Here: 165
